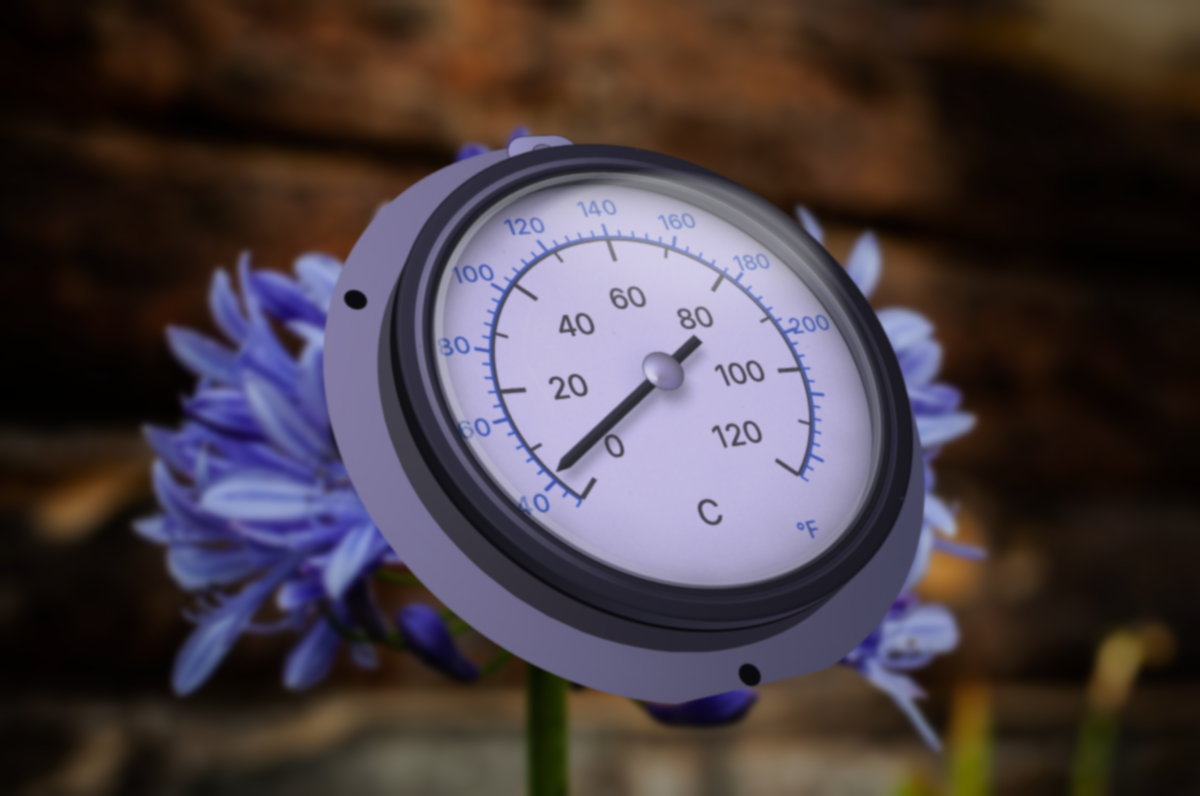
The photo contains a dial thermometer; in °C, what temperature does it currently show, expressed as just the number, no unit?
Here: 5
